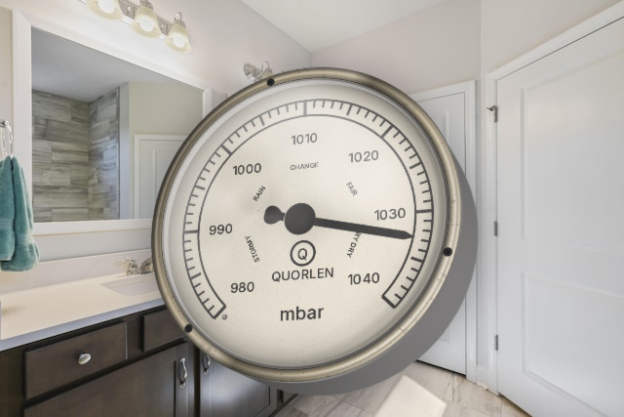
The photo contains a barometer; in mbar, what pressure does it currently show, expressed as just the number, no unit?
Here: 1033
